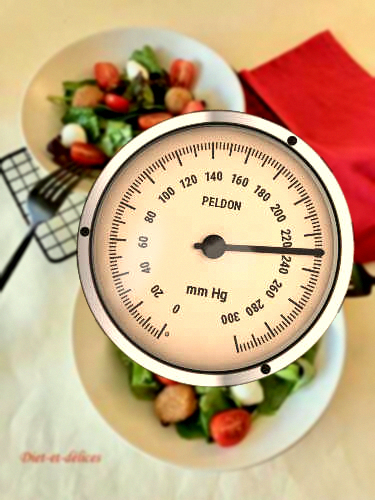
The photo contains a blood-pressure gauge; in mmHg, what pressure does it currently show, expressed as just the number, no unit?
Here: 230
